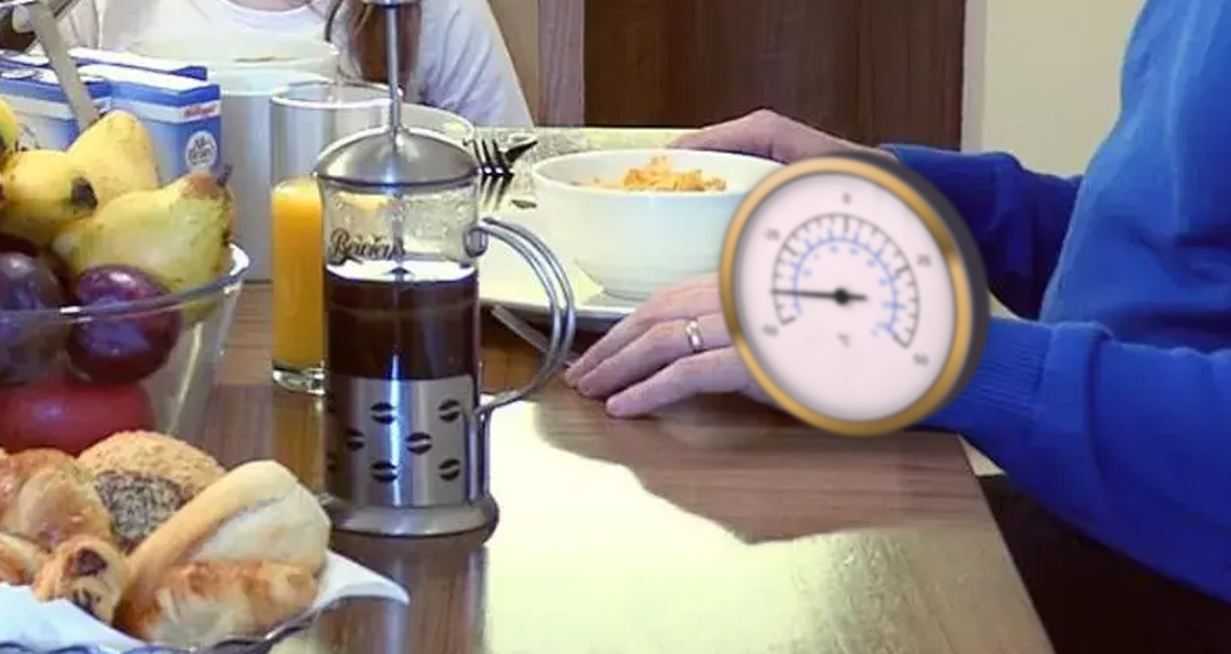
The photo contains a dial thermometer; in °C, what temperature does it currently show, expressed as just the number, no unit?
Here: -40
